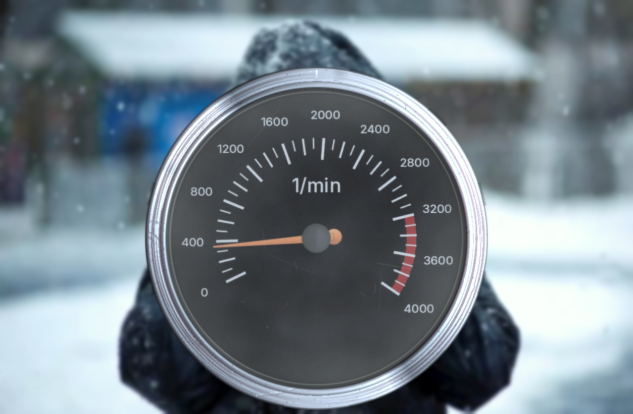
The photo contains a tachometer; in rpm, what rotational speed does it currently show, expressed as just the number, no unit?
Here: 350
